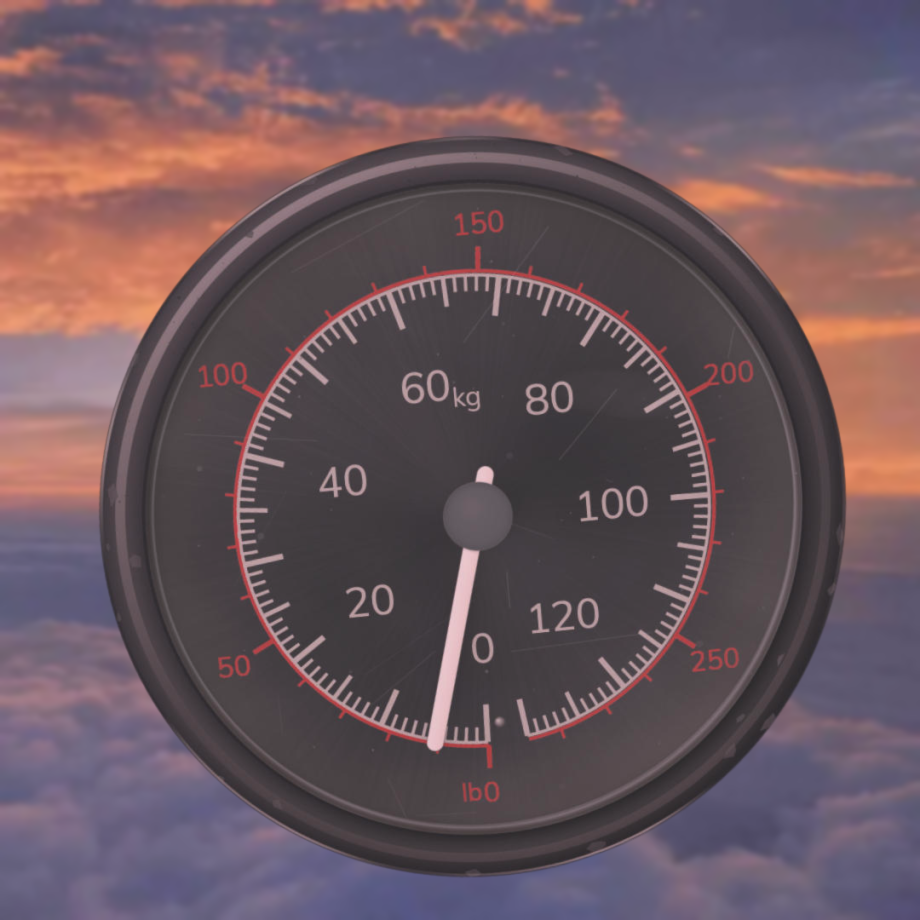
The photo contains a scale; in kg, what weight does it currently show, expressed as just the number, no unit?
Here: 5
